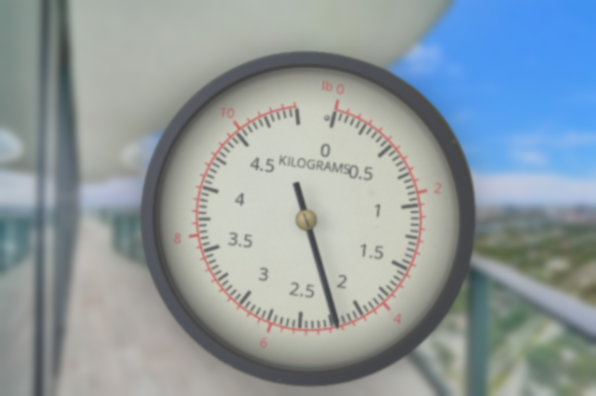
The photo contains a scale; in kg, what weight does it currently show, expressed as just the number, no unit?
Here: 2.2
